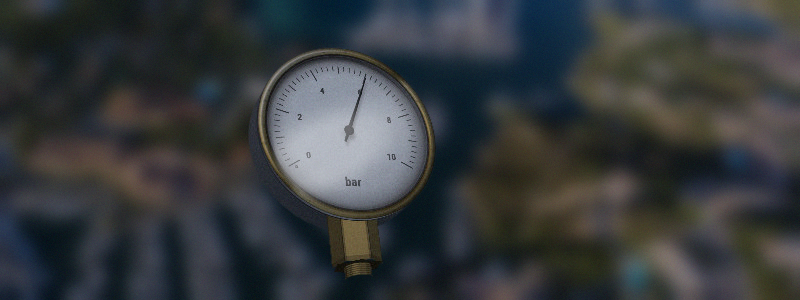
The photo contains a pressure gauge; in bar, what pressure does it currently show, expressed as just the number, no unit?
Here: 6
